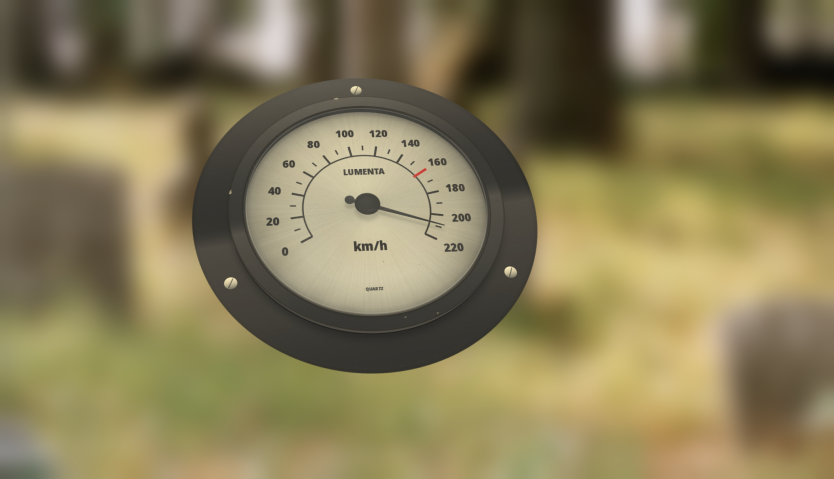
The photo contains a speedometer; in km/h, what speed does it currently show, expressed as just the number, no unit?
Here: 210
